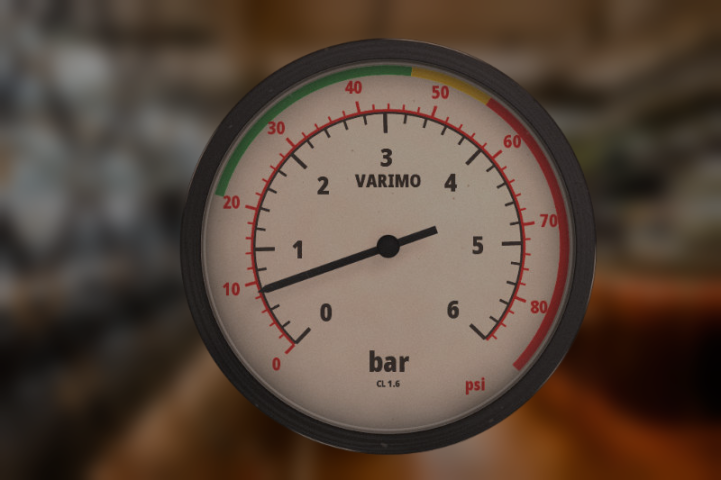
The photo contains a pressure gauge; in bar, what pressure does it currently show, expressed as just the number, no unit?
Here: 0.6
